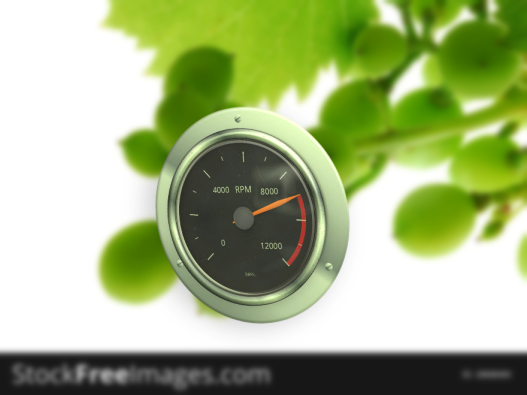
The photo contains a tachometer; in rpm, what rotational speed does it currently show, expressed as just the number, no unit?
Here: 9000
